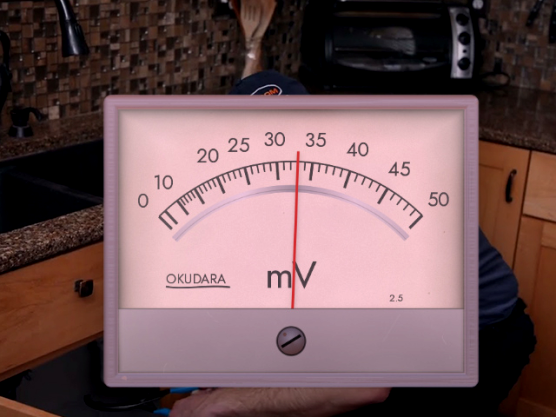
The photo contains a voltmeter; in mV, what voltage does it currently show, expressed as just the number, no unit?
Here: 33
